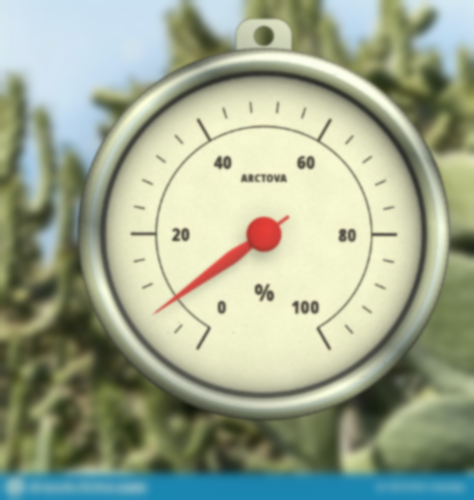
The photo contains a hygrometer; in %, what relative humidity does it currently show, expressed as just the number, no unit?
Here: 8
